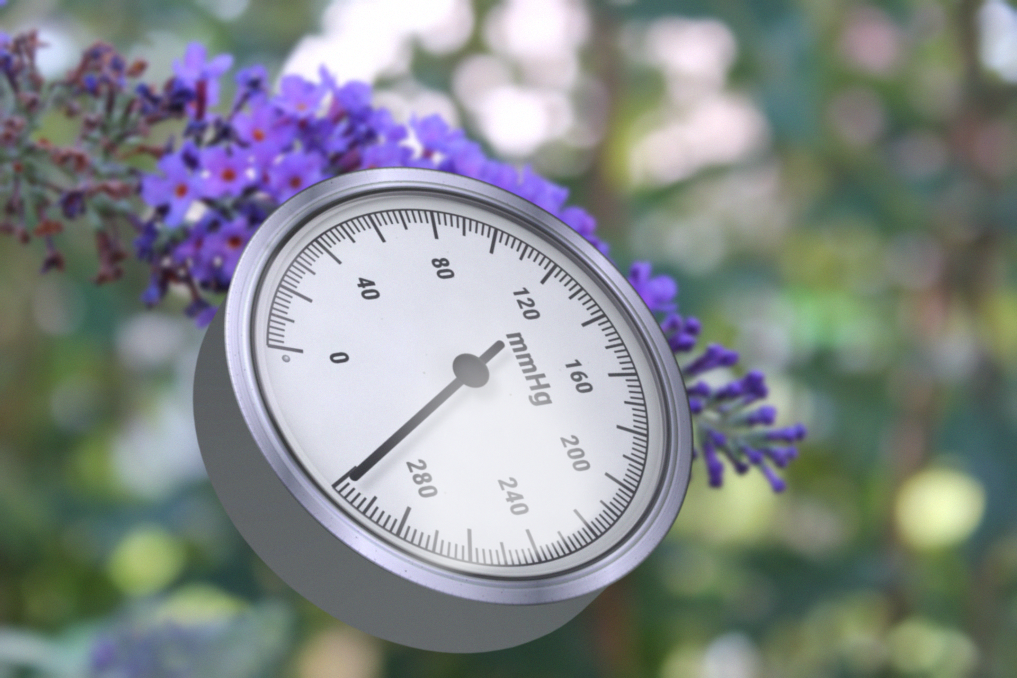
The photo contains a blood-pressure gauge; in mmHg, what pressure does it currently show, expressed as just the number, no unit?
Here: 298
